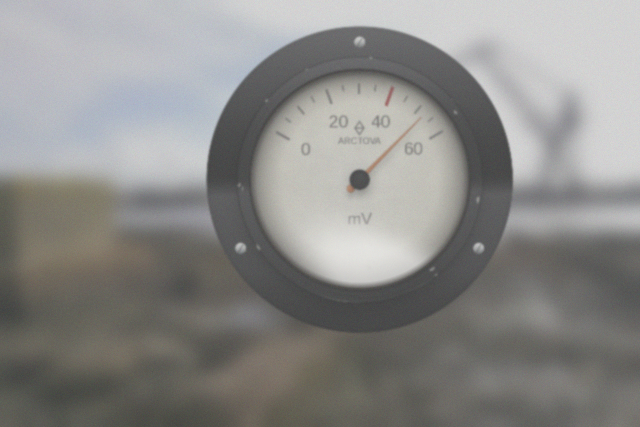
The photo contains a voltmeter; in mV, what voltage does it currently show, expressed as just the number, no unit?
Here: 52.5
